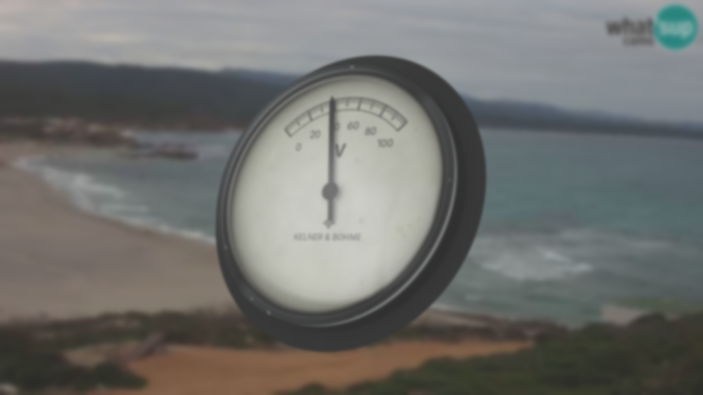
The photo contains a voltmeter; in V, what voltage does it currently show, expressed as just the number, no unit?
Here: 40
